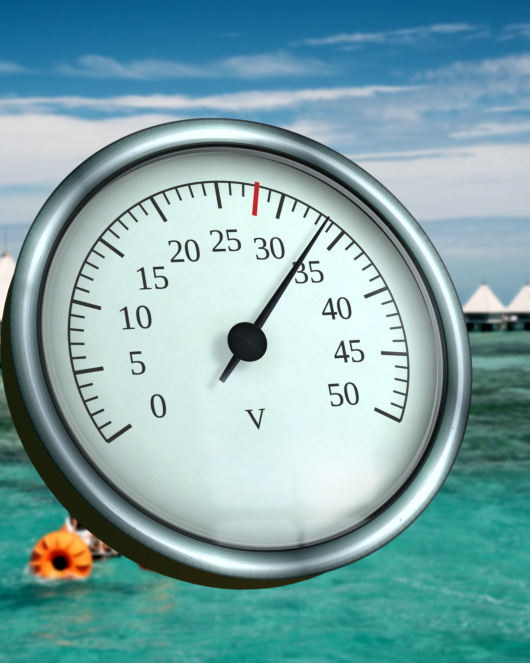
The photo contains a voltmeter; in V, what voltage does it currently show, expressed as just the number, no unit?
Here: 33.5
